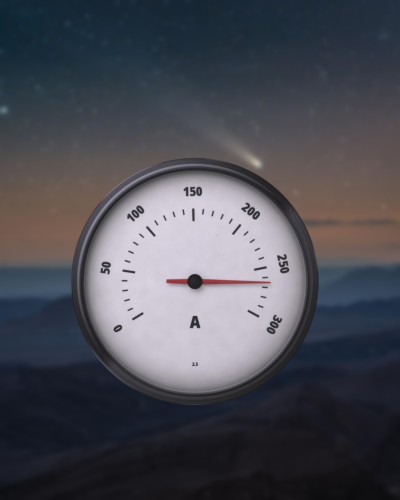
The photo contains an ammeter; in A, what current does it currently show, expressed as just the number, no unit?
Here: 265
